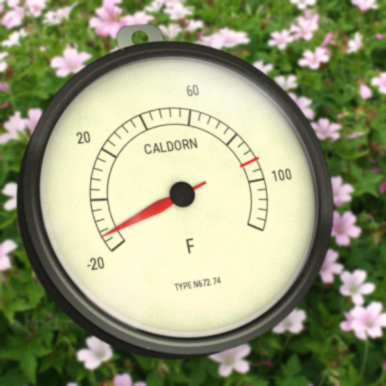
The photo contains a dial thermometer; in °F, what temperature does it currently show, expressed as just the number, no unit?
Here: -14
